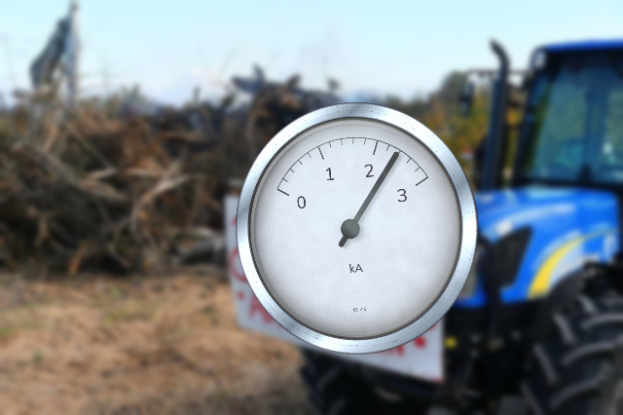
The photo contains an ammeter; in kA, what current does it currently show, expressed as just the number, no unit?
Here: 2.4
